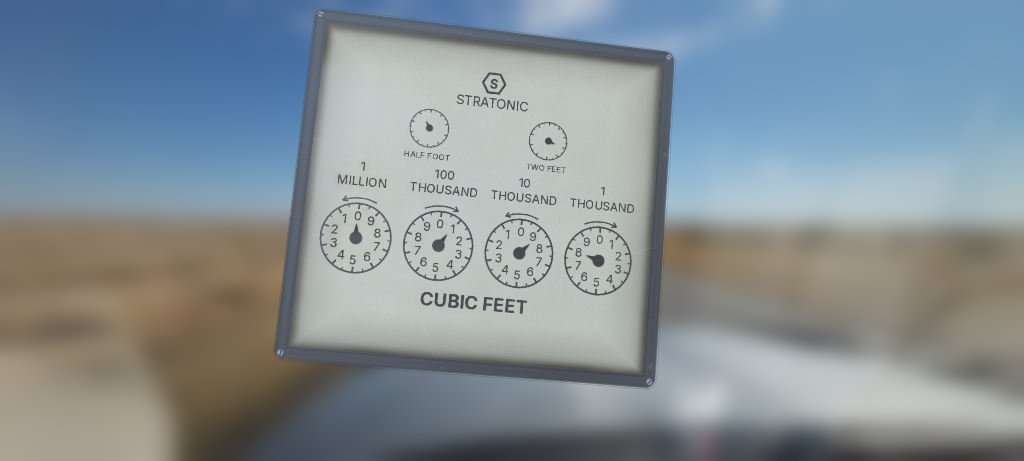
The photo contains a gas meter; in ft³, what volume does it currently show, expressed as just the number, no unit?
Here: 8800
